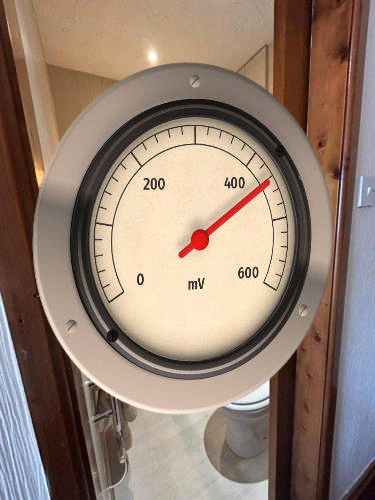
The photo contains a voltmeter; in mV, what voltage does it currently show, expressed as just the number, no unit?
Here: 440
